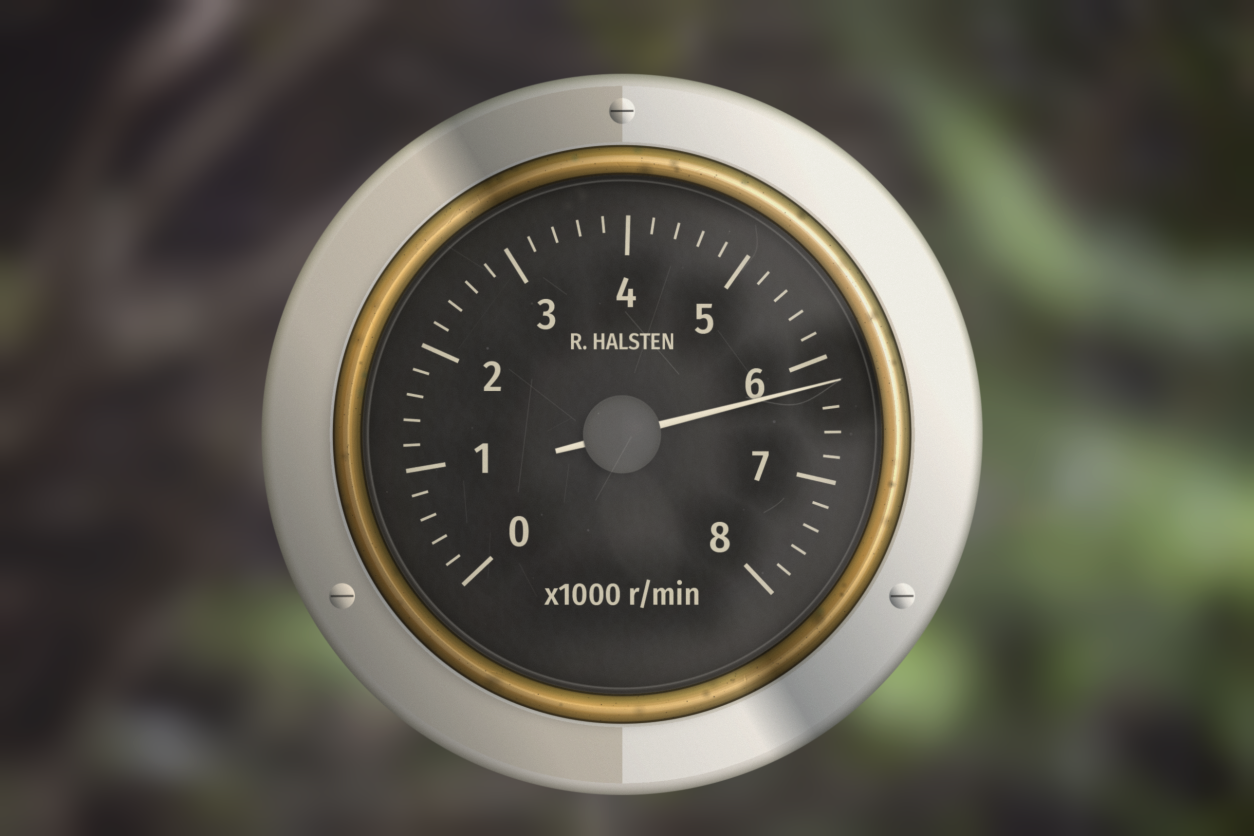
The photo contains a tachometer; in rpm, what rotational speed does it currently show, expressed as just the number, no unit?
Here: 6200
